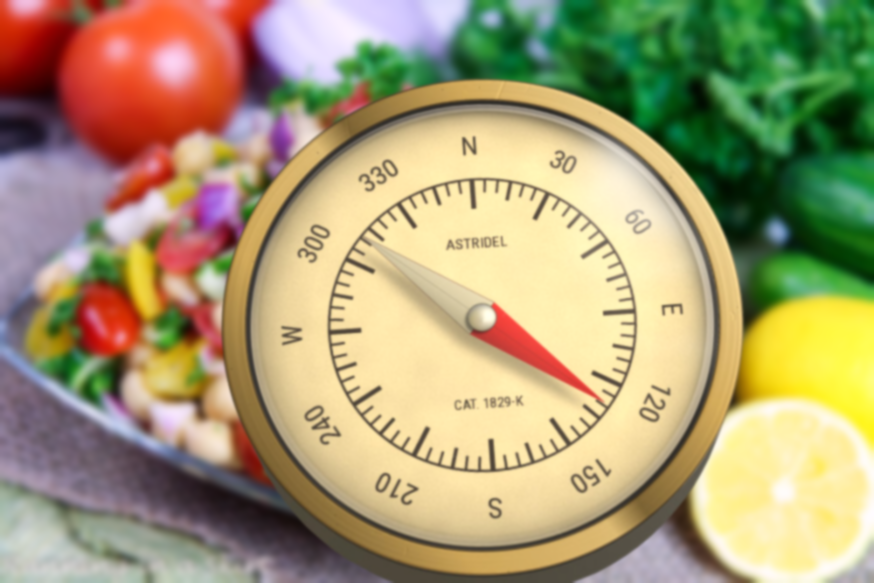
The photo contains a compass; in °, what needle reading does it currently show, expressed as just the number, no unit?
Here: 130
